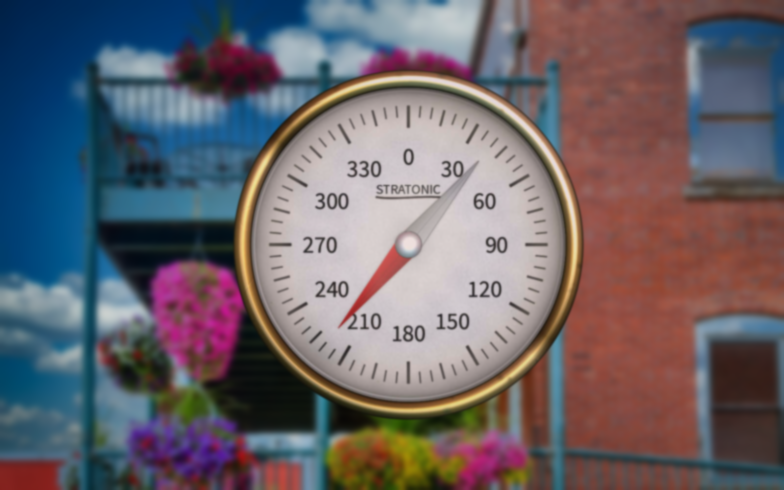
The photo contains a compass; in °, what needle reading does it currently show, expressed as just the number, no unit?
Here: 220
